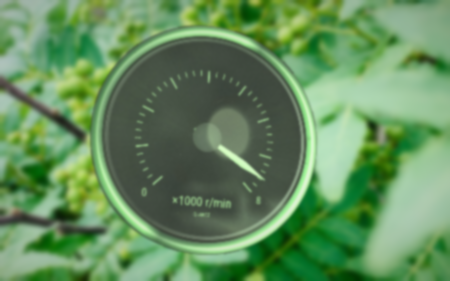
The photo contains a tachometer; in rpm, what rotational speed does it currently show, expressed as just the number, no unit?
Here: 7600
